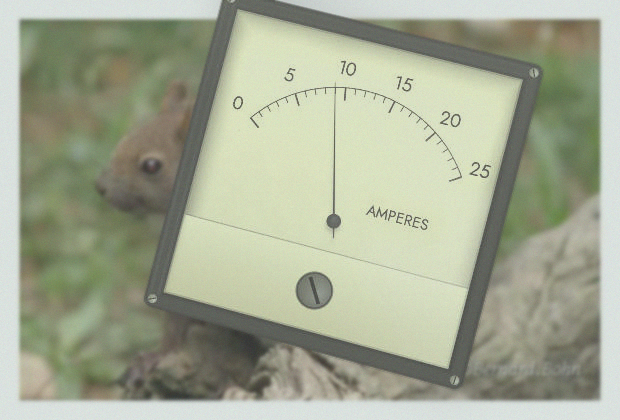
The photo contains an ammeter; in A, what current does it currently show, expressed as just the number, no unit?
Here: 9
